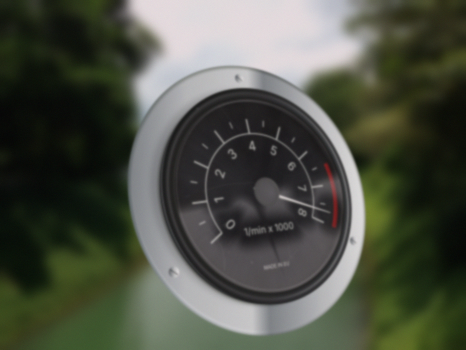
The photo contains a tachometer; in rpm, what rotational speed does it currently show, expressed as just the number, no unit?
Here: 7750
